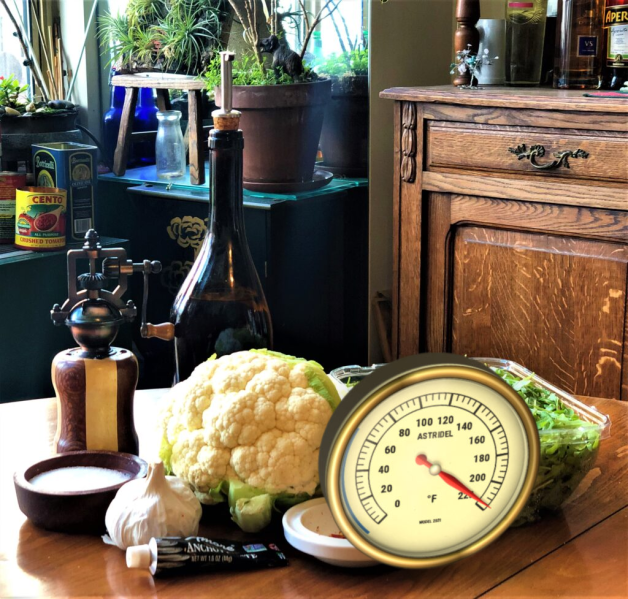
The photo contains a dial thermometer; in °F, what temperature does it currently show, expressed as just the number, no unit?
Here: 216
